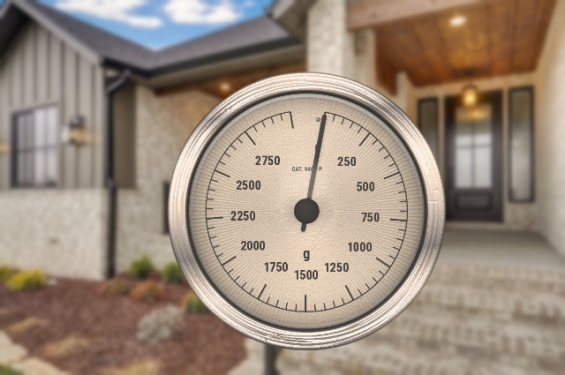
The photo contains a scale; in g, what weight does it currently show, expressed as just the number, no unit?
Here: 0
